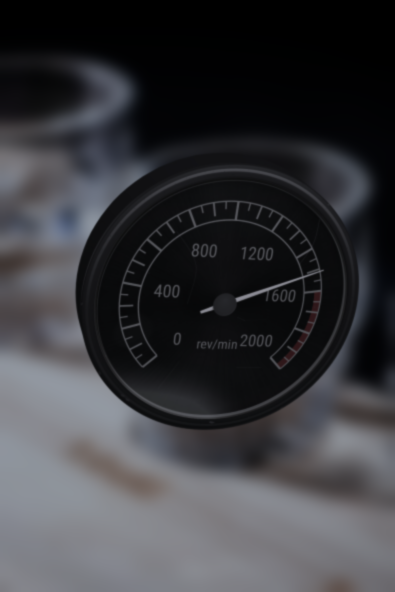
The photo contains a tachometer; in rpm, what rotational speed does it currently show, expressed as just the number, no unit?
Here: 1500
